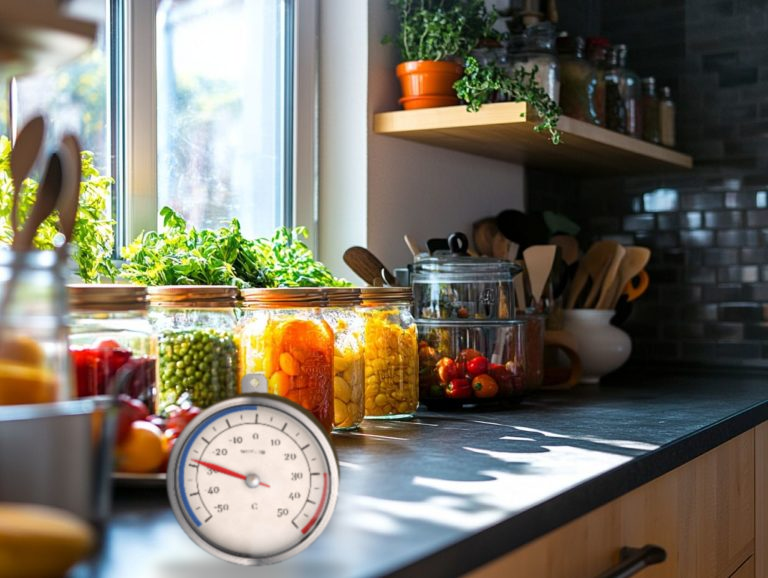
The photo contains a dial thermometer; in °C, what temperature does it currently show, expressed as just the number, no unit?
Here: -27.5
